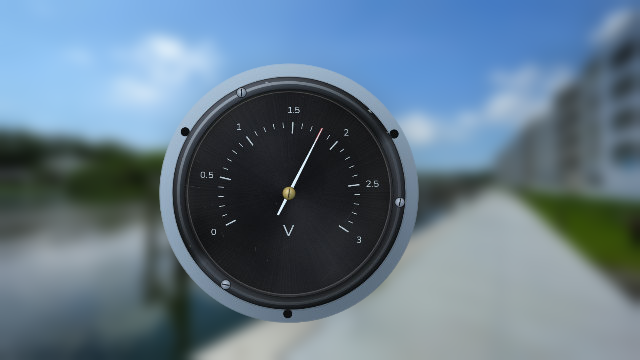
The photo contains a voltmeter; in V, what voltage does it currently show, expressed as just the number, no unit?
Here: 1.8
